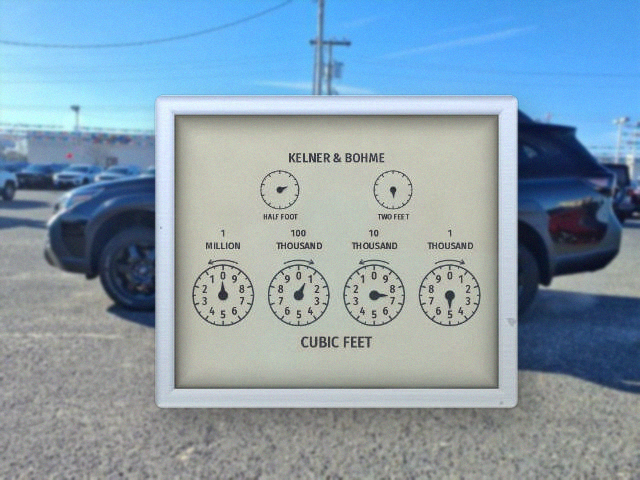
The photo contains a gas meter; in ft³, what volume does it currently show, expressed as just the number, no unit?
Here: 7500
